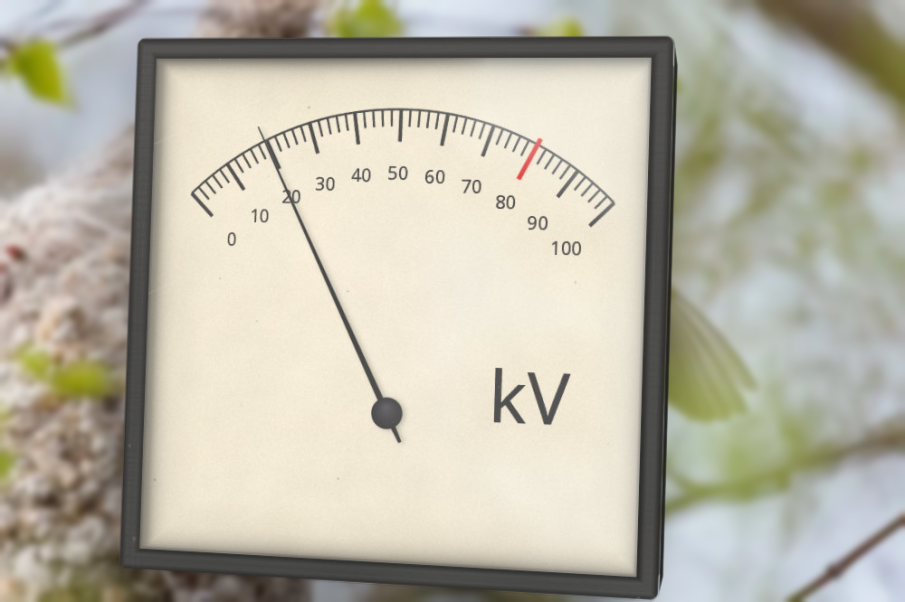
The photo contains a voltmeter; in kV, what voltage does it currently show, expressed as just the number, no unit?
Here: 20
